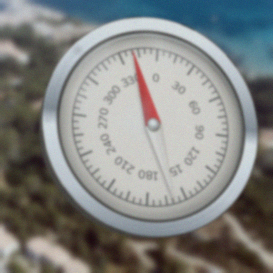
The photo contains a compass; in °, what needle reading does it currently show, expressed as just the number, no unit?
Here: 340
